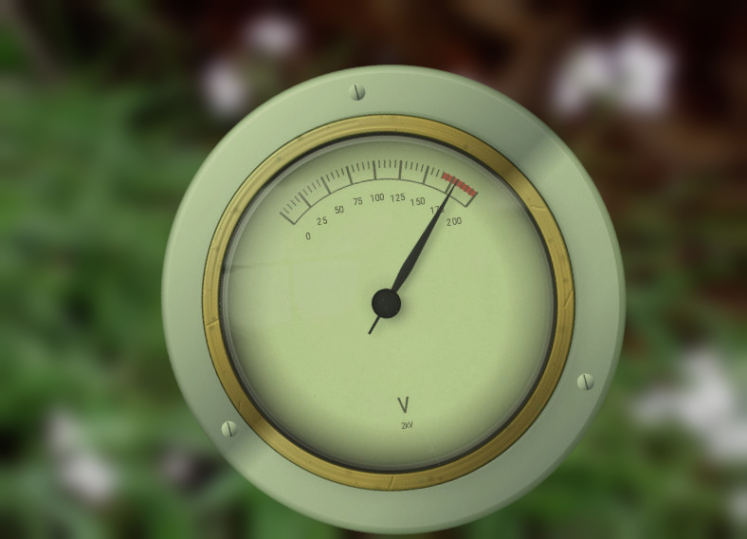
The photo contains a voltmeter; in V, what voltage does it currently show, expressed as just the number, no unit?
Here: 180
